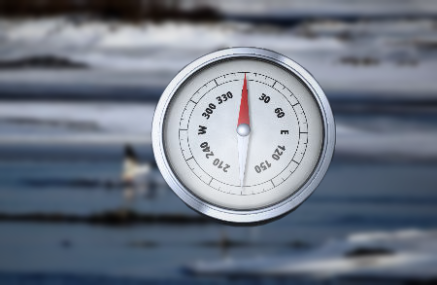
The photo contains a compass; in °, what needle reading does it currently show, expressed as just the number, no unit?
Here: 0
